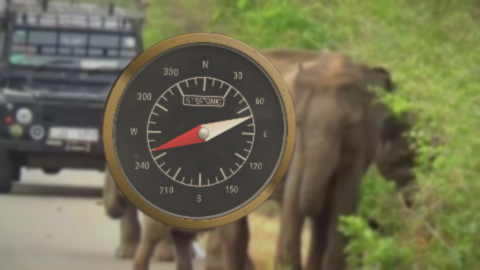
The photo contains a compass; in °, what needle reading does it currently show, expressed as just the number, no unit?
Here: 250
